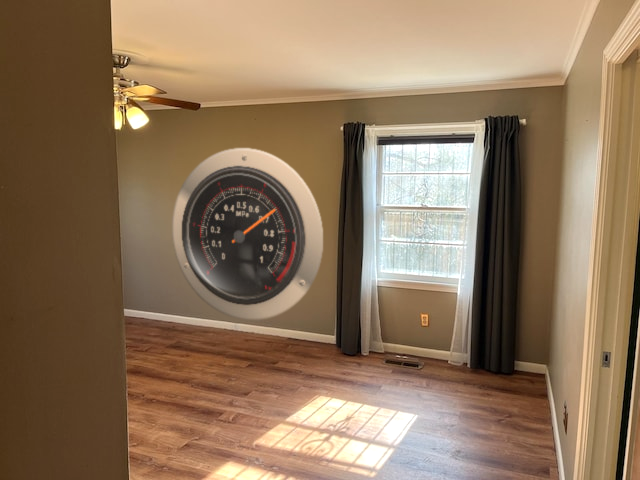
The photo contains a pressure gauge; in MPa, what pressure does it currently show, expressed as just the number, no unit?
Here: 0.7
